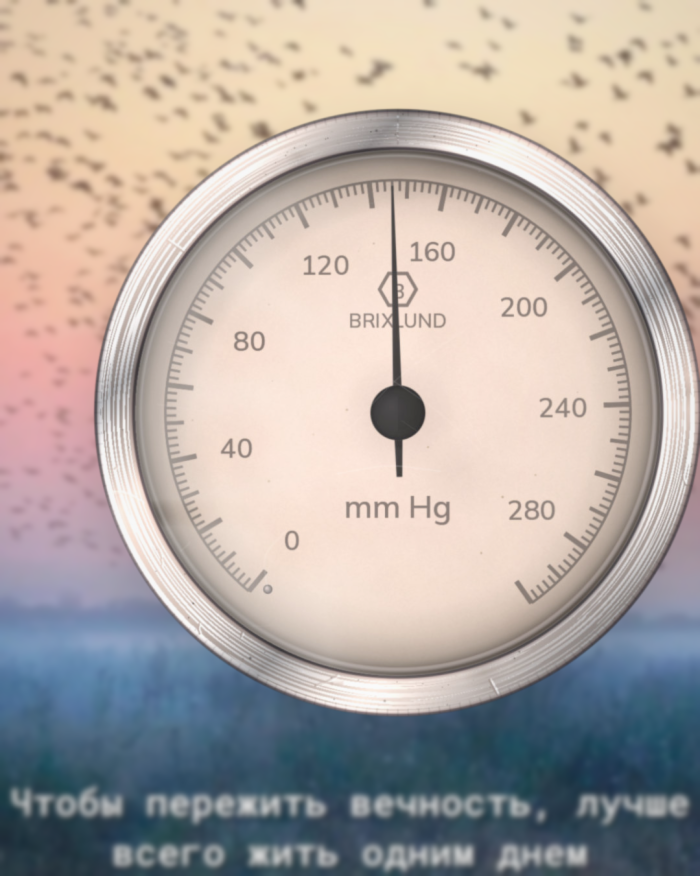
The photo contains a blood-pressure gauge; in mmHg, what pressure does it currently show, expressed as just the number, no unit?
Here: 146
